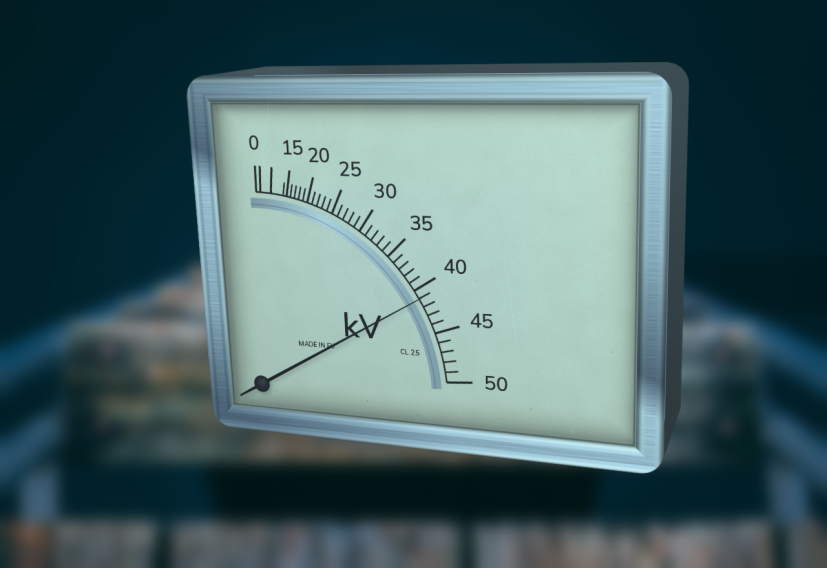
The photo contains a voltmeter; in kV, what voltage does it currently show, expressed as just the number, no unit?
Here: 41
